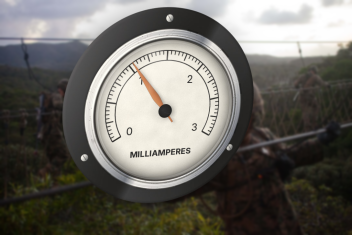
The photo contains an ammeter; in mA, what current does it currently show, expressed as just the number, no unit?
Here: 1.05
